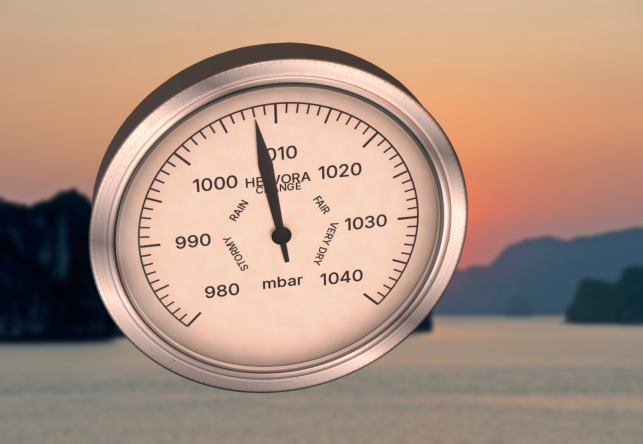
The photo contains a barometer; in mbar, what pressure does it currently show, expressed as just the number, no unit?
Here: 1008
